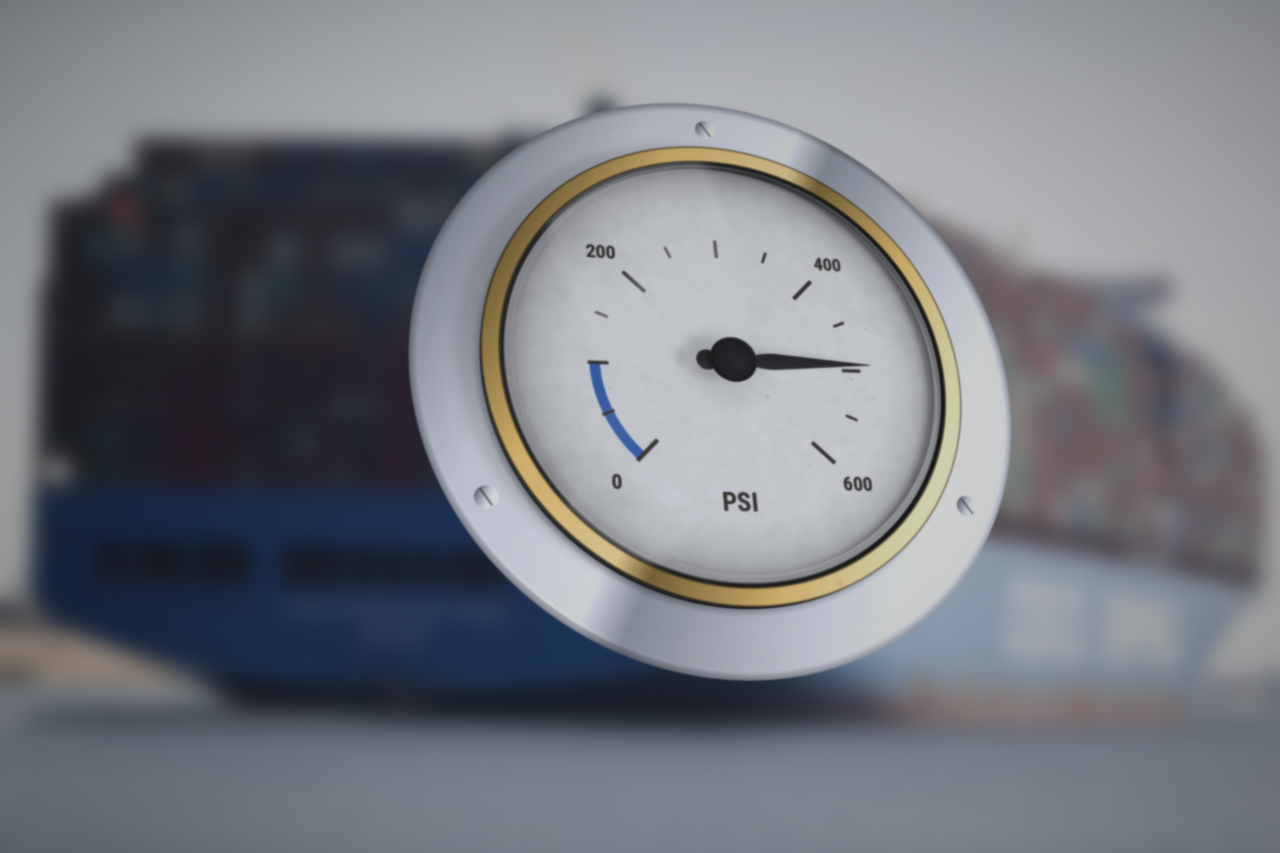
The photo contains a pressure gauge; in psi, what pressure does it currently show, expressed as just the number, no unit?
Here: 500
